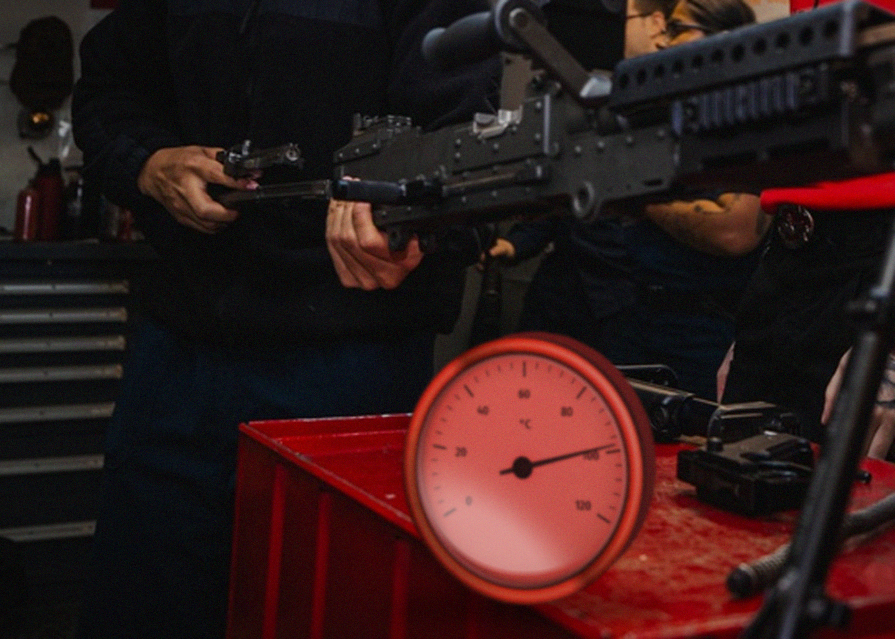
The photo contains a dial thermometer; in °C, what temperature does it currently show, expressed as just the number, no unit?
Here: 98
